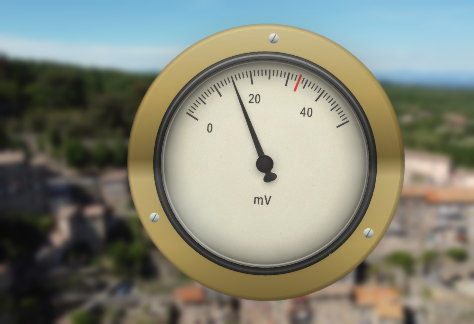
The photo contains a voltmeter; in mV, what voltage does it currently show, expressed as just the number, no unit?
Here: 15
